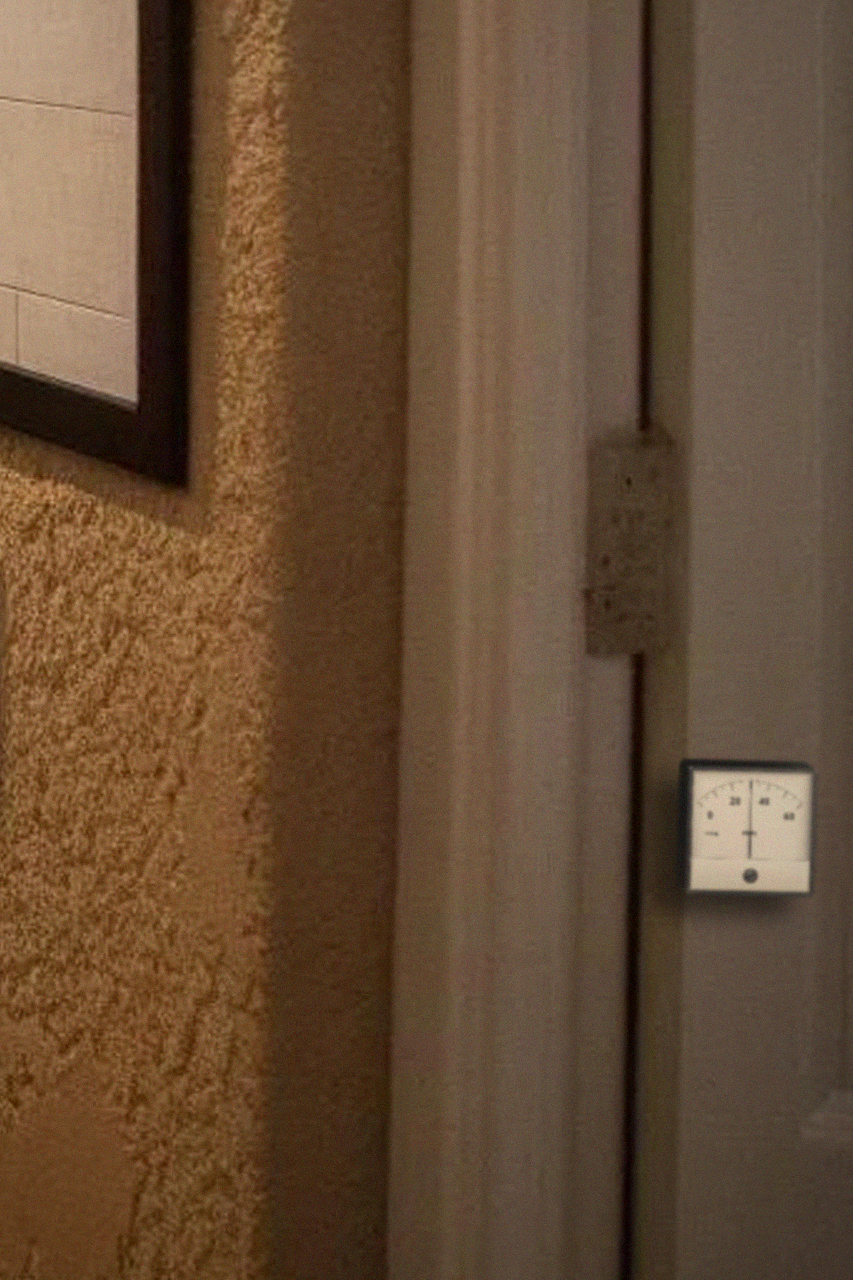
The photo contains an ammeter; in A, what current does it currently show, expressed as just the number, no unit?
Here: 30
